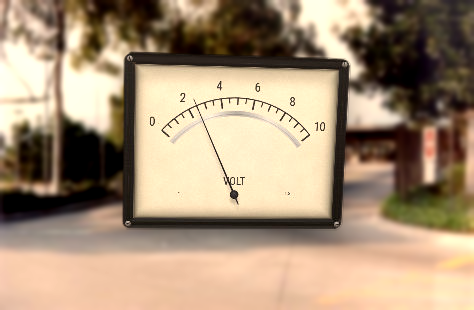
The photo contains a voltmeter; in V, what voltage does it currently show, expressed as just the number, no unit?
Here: 2.5
